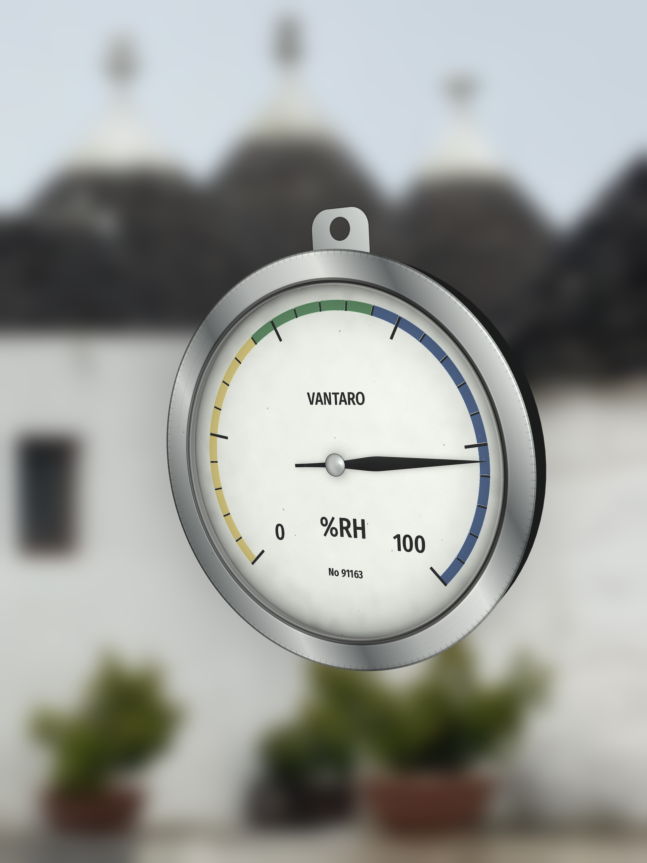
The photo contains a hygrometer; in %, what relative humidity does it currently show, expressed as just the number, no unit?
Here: 82
